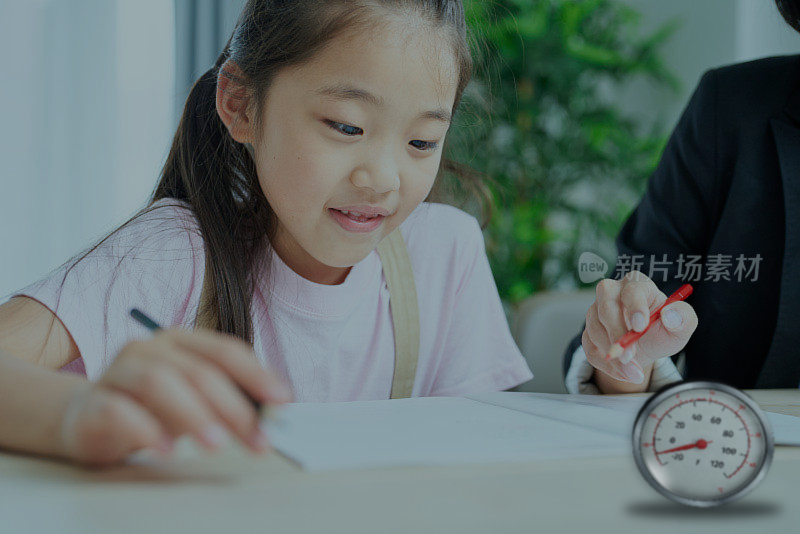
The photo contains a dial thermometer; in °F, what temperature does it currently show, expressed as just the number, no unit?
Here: -10
